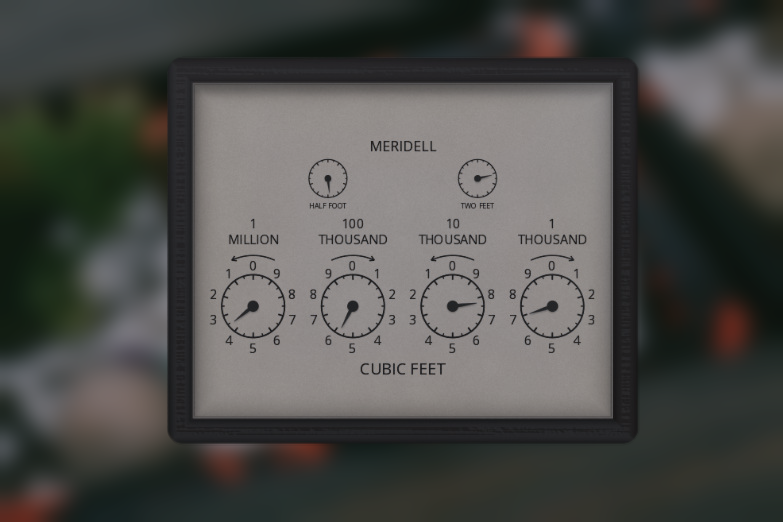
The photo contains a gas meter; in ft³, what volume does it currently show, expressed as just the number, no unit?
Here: 357700
